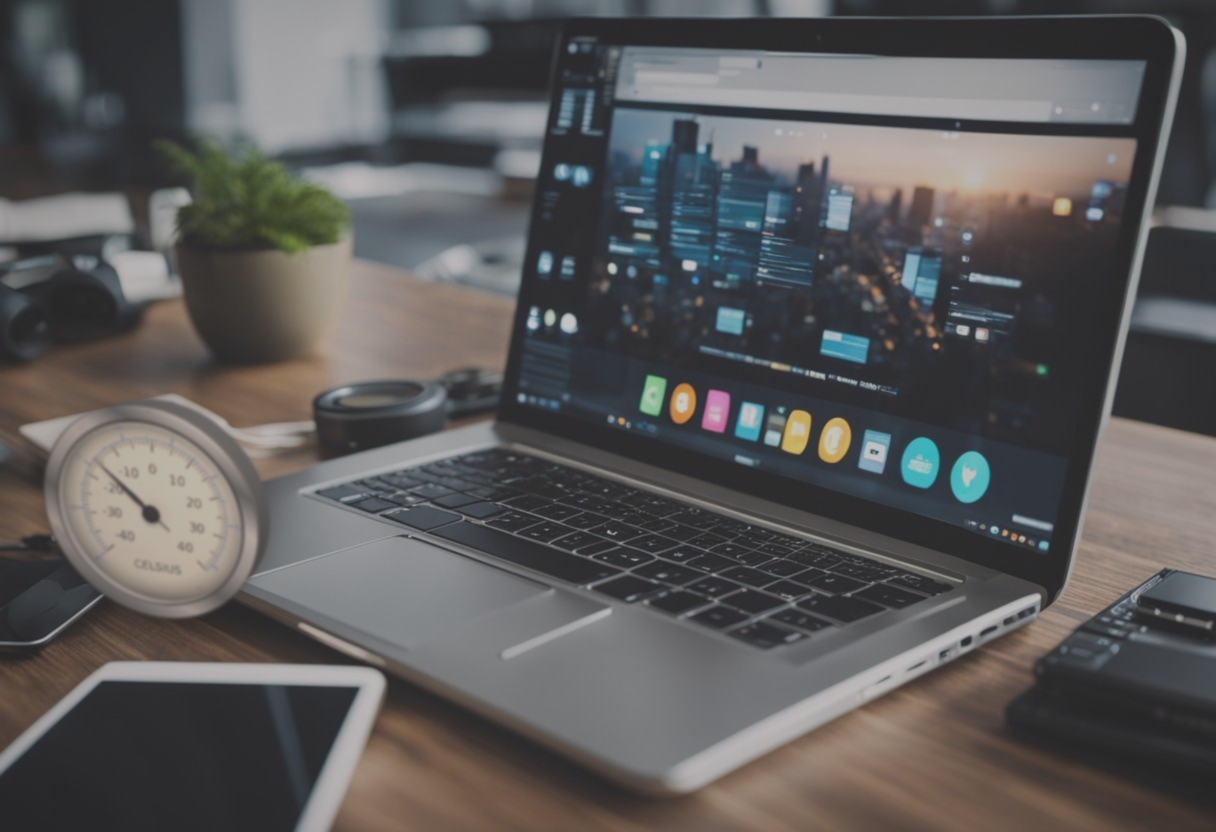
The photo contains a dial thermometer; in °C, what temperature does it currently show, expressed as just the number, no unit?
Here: -15
